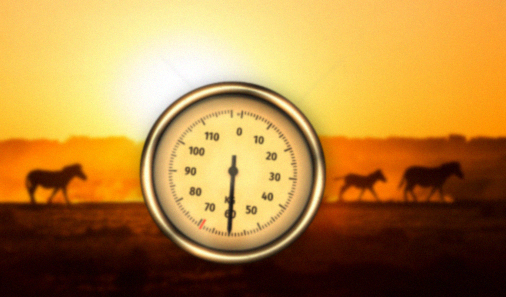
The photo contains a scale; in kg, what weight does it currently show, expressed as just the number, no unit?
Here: 60
